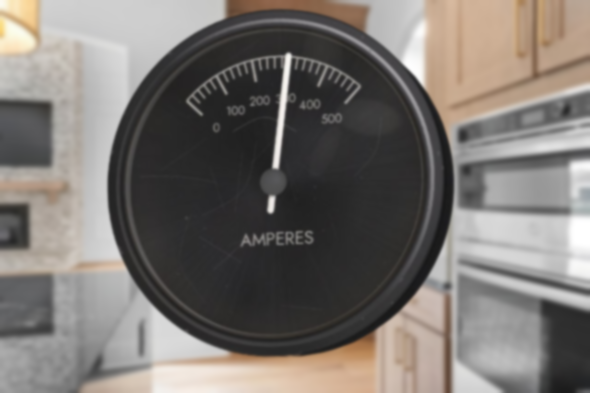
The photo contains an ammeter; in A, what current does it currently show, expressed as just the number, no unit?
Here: 300
